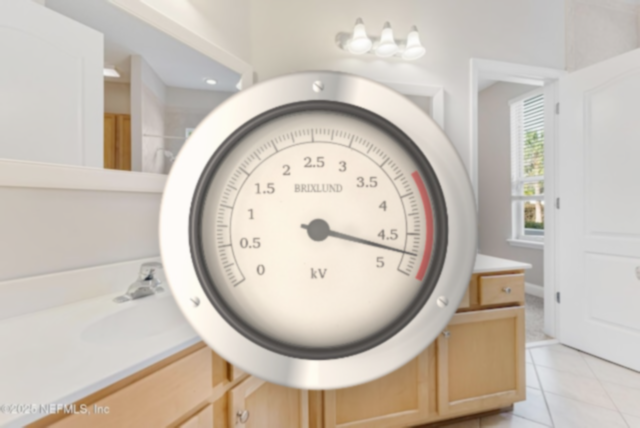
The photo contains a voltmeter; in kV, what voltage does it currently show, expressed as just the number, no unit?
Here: 4.75
